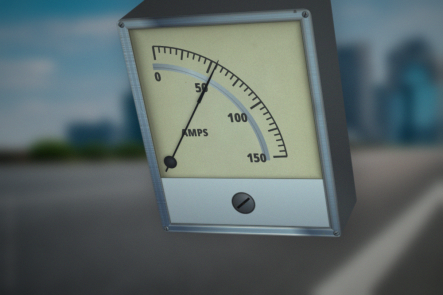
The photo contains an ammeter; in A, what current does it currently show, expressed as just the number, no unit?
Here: 55
